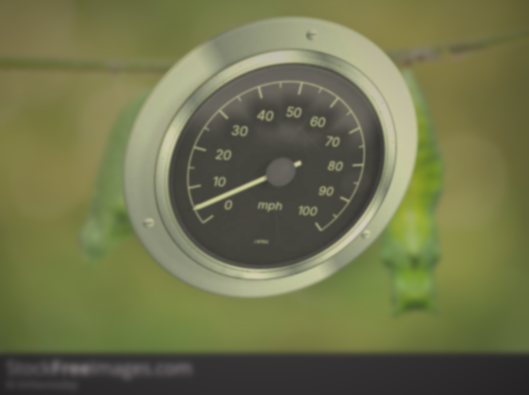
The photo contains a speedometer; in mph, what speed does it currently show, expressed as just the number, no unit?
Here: 5
